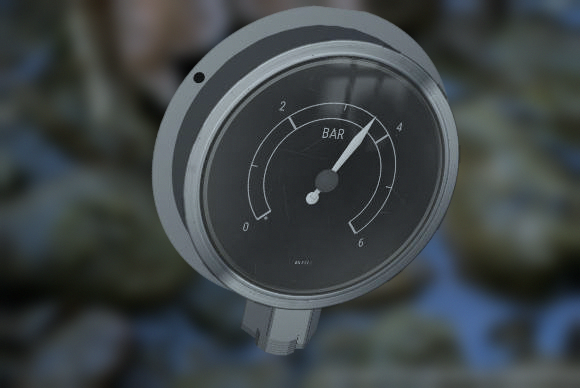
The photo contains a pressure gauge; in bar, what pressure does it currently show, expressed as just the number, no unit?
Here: 3.5
